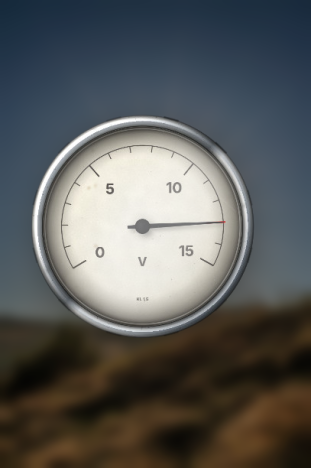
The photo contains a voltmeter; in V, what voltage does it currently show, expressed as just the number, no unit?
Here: 13
